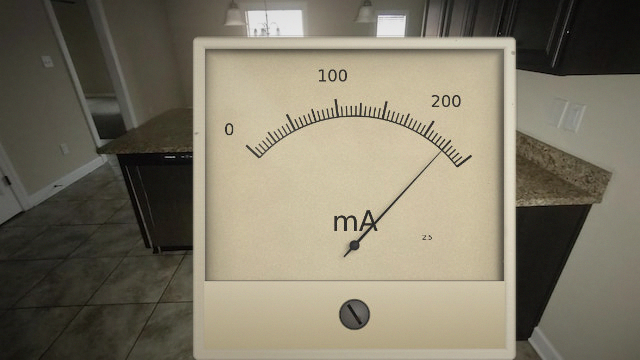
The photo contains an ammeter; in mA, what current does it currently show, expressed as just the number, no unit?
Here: 225
